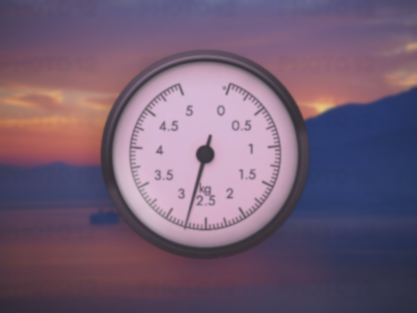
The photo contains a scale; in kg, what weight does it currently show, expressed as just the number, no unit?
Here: 2.75
